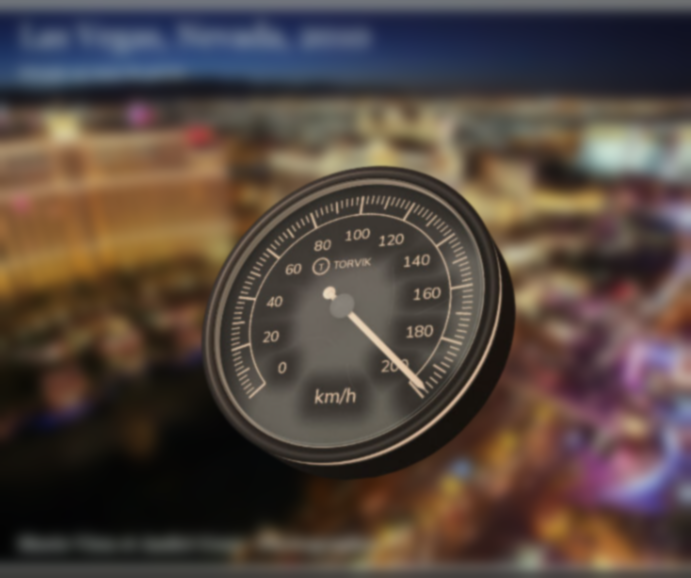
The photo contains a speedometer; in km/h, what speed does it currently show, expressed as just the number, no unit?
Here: 198
